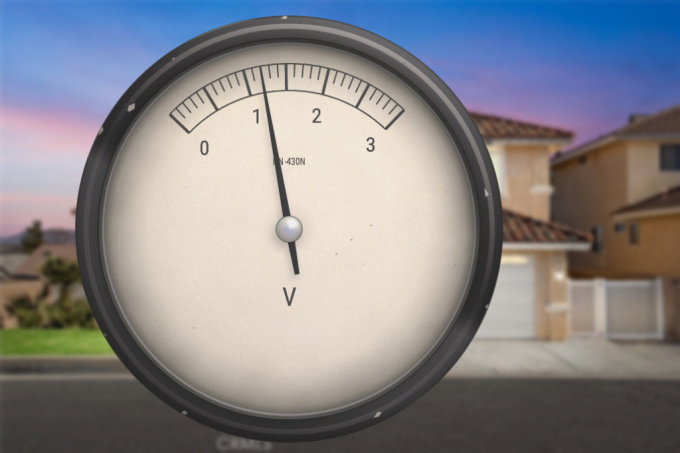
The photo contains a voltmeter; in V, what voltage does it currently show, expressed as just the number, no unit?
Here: 1.2
